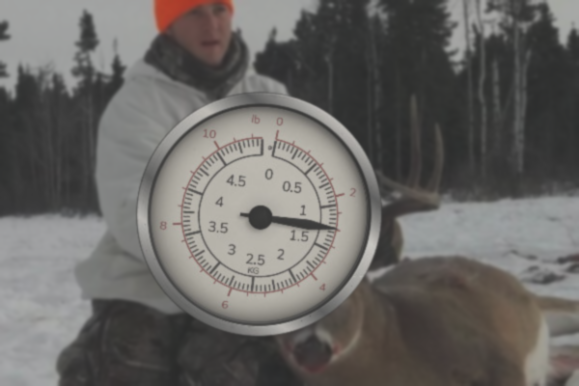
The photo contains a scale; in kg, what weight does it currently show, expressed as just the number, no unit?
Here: 1.25
